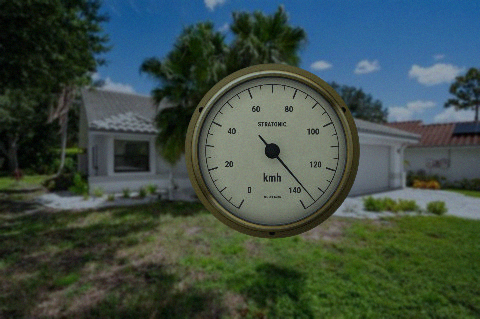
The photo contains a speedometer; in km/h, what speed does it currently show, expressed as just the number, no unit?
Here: 135
